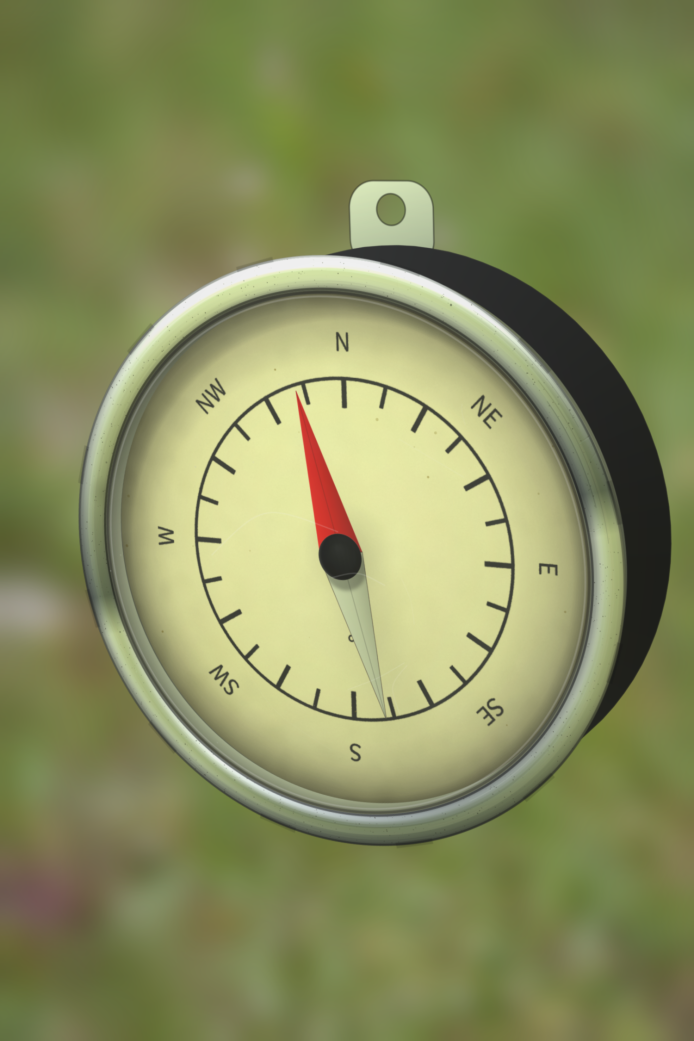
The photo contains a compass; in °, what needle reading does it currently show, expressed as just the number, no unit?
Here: 345
